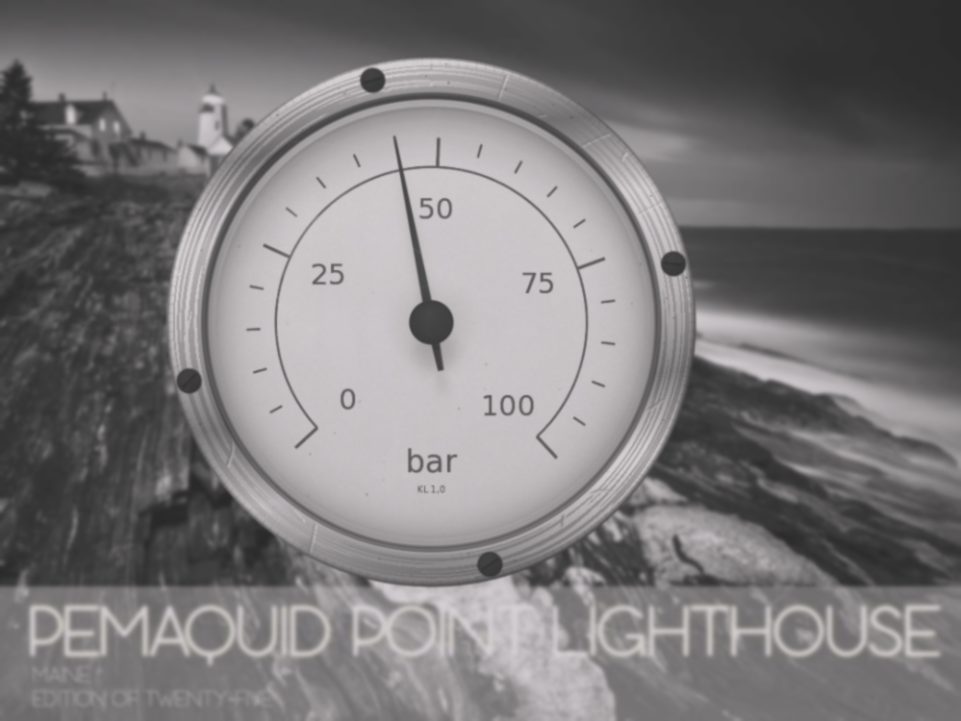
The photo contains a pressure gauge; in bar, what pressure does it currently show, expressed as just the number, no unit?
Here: 45
